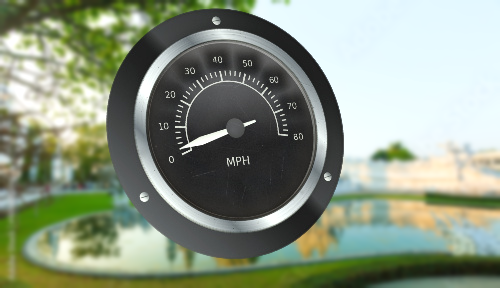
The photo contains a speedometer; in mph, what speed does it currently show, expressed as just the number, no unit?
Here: 2
